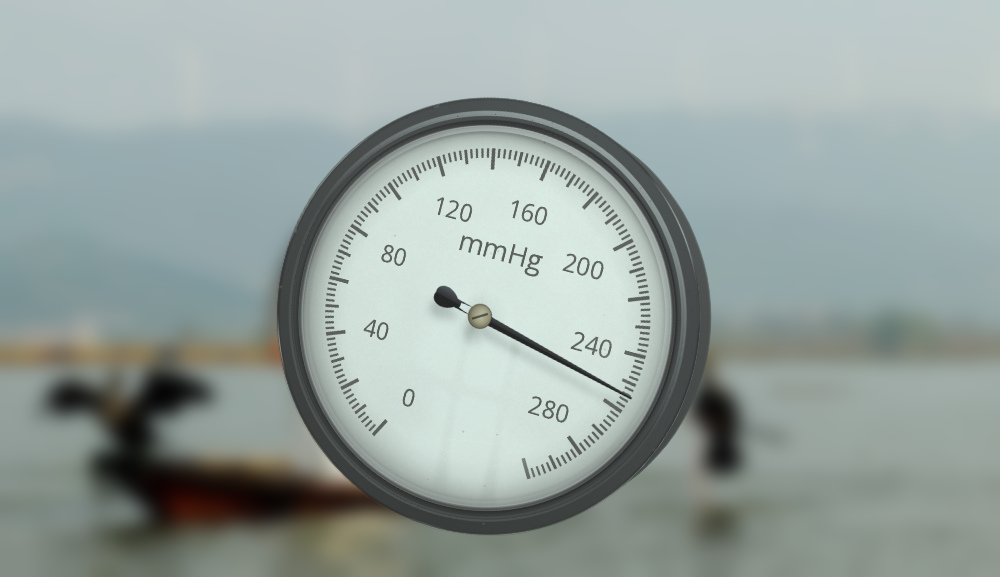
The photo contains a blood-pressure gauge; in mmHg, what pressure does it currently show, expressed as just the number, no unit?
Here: 254
